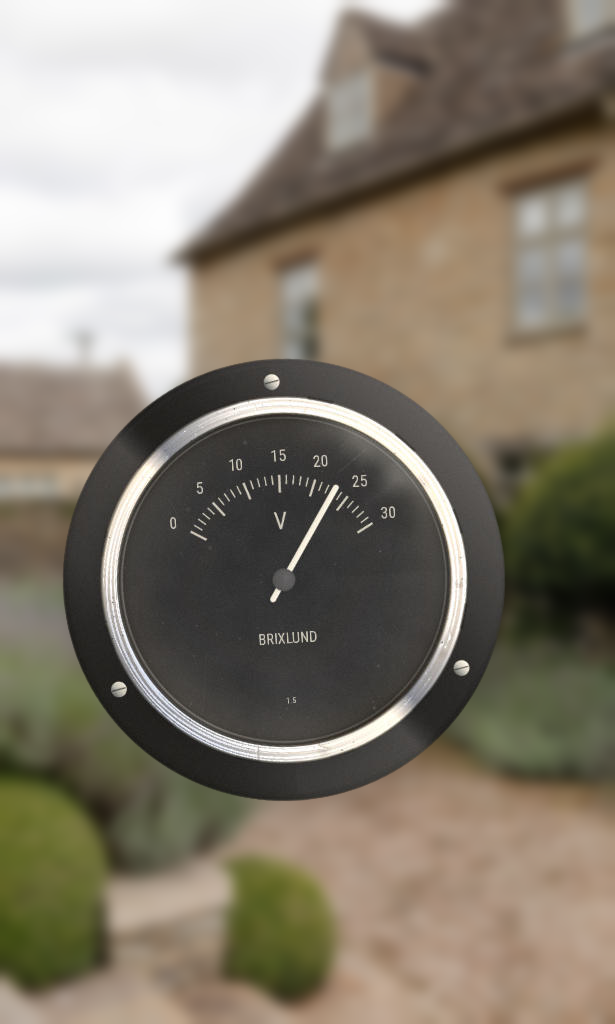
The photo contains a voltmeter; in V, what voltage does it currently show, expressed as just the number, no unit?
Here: 23
